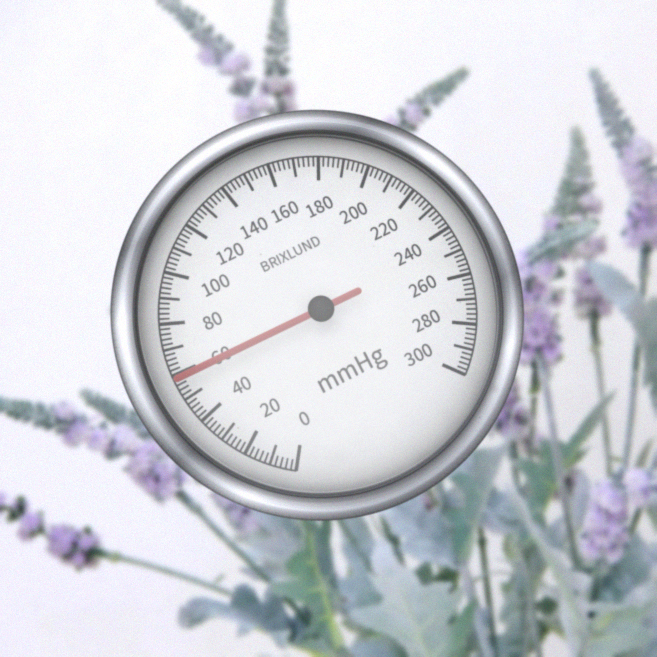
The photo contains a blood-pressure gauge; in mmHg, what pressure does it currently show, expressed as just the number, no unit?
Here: 58
